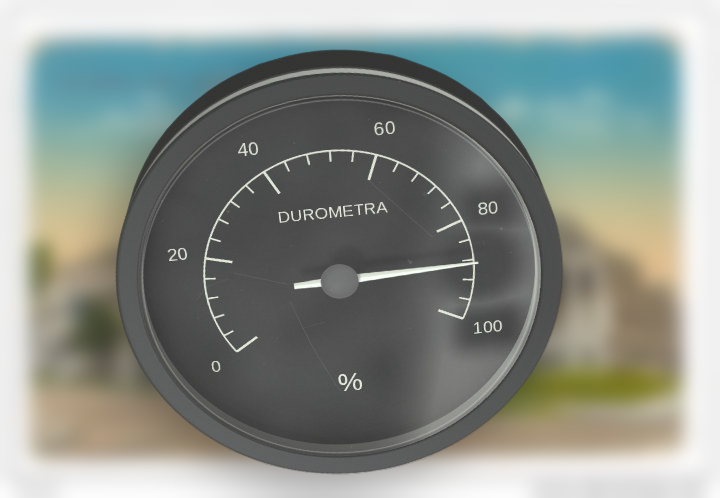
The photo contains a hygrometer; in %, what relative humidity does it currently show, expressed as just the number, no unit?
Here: 88
